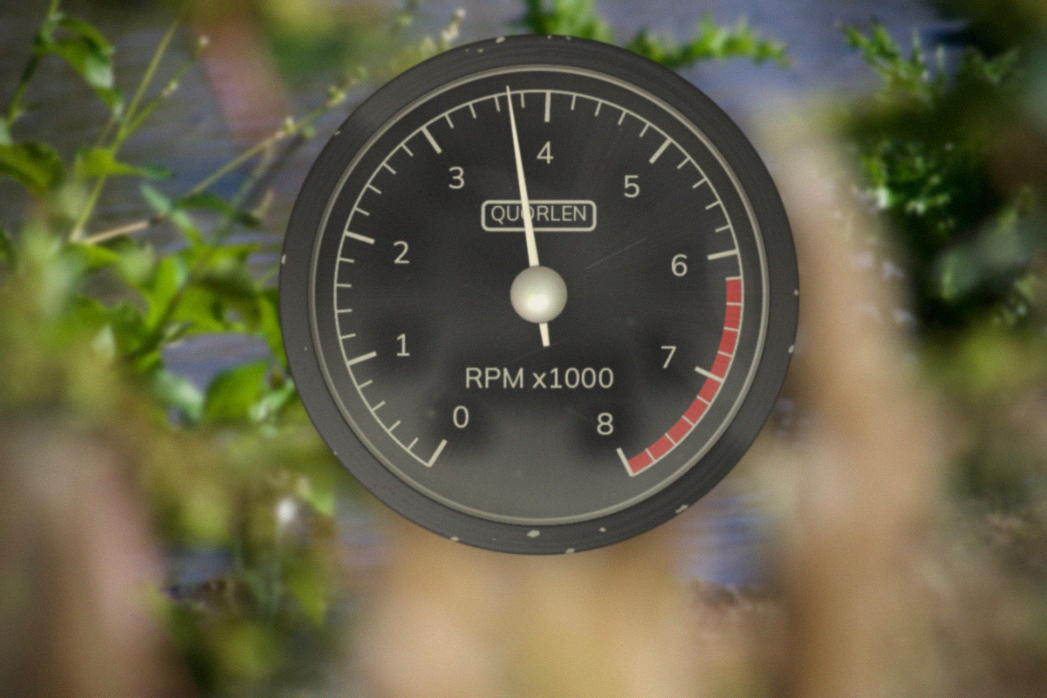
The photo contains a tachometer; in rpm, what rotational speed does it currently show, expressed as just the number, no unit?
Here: 3700
